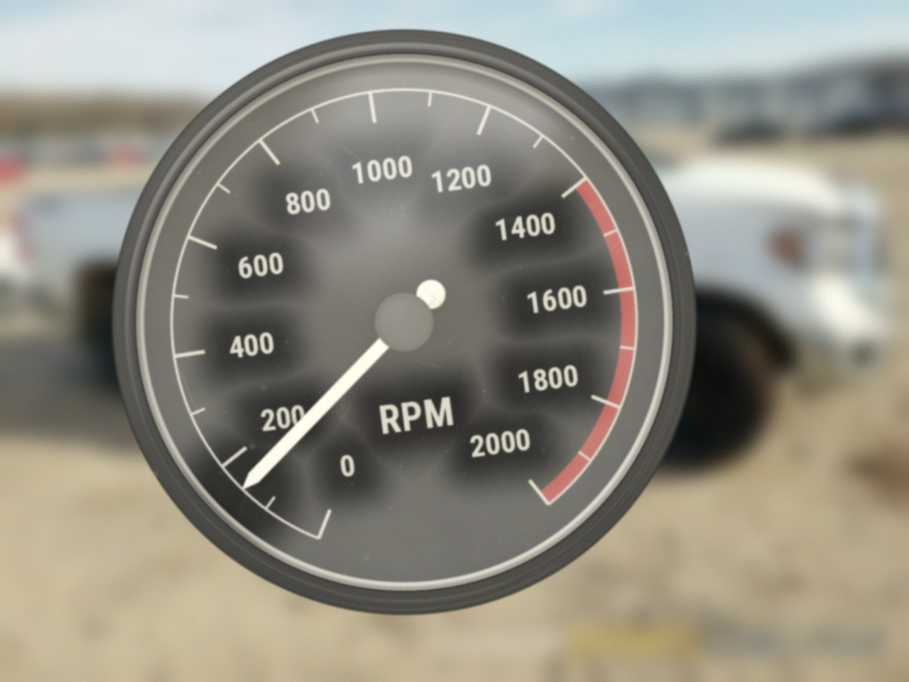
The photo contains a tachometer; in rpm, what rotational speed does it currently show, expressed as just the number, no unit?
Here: 150
